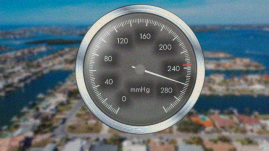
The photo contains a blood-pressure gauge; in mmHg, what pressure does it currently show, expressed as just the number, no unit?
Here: 260
